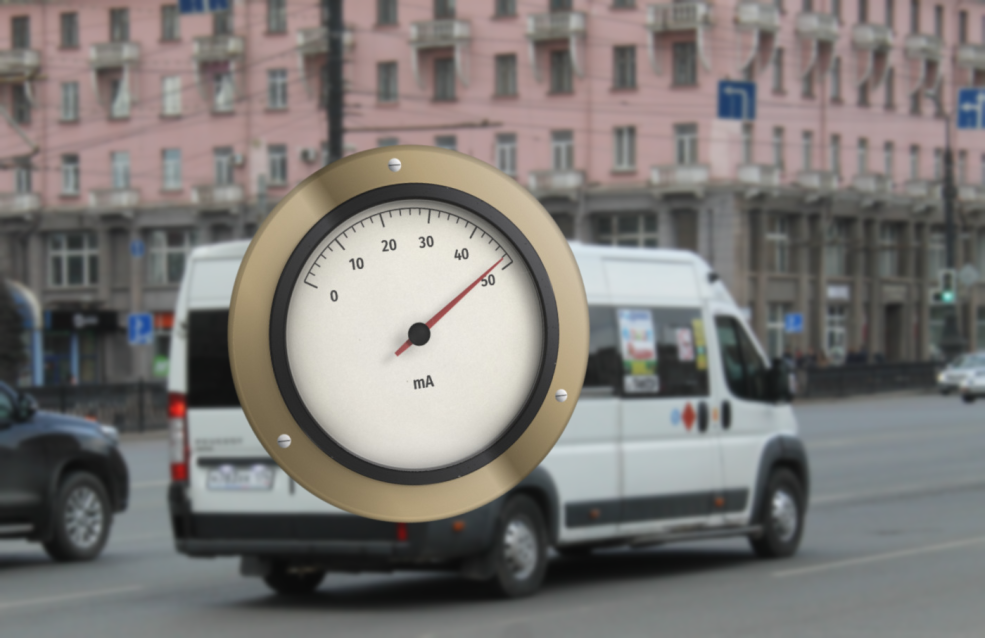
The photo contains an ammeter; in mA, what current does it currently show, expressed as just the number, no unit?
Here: 48
